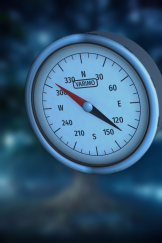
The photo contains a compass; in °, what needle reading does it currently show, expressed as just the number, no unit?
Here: 310
